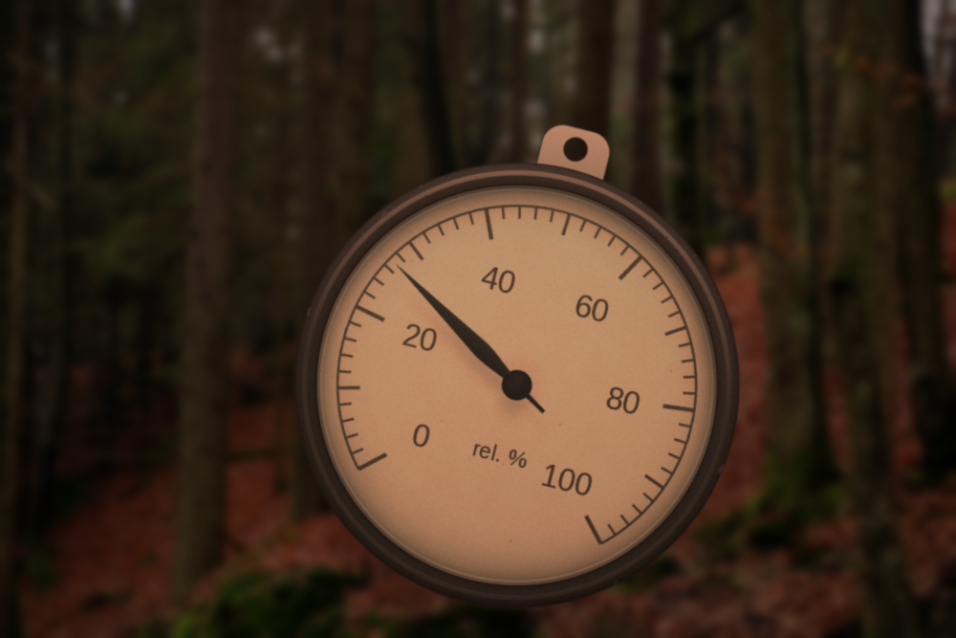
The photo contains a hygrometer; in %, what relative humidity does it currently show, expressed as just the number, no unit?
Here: 27
